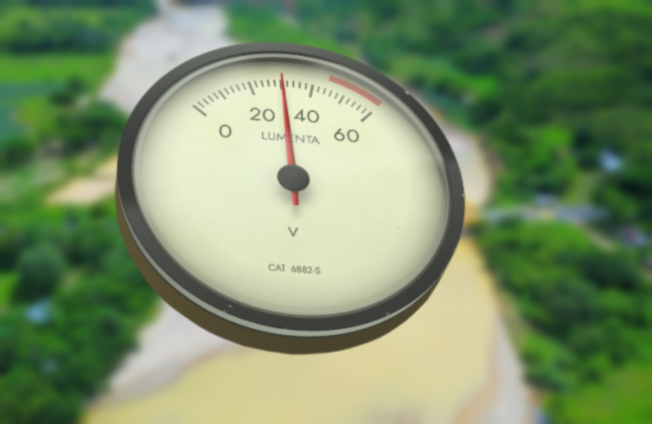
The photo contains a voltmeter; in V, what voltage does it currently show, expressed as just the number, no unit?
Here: 30
